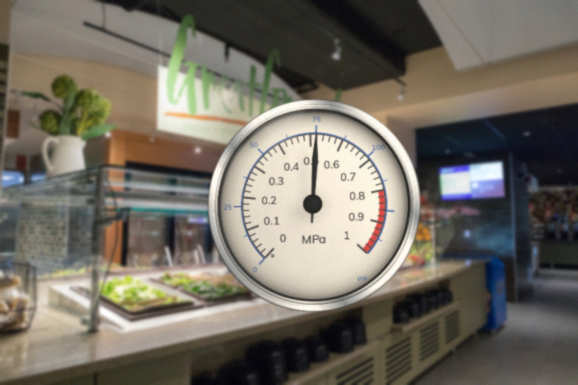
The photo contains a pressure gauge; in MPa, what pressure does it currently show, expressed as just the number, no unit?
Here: 0.52
